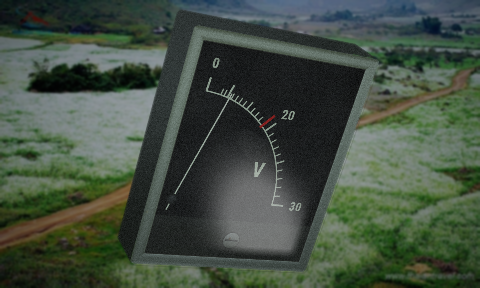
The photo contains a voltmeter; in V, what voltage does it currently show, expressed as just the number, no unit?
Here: 10
